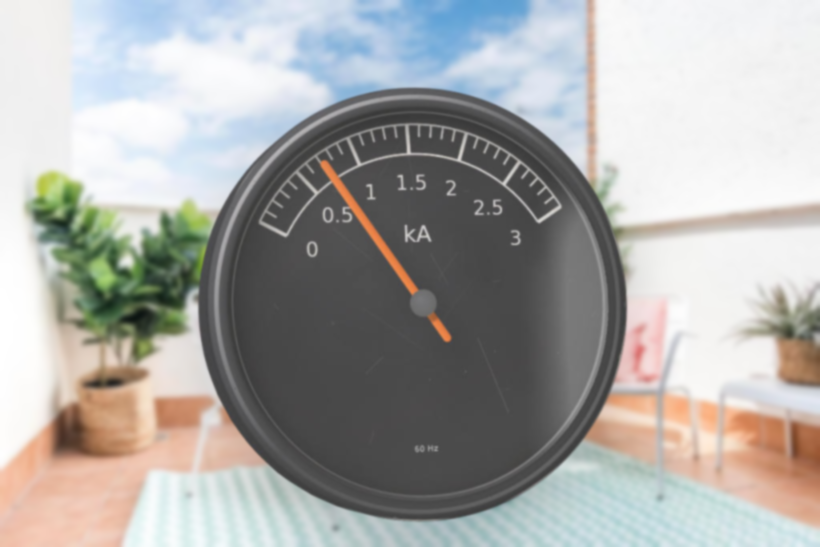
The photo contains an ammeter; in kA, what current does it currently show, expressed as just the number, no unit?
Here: 0.7
